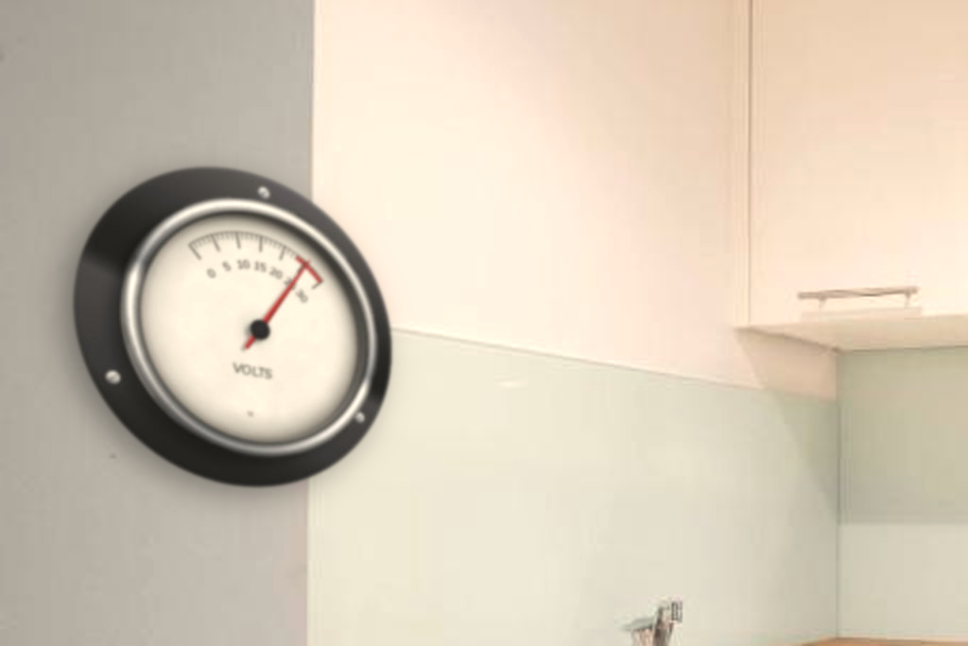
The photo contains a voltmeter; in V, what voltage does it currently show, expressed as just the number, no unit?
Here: 25
